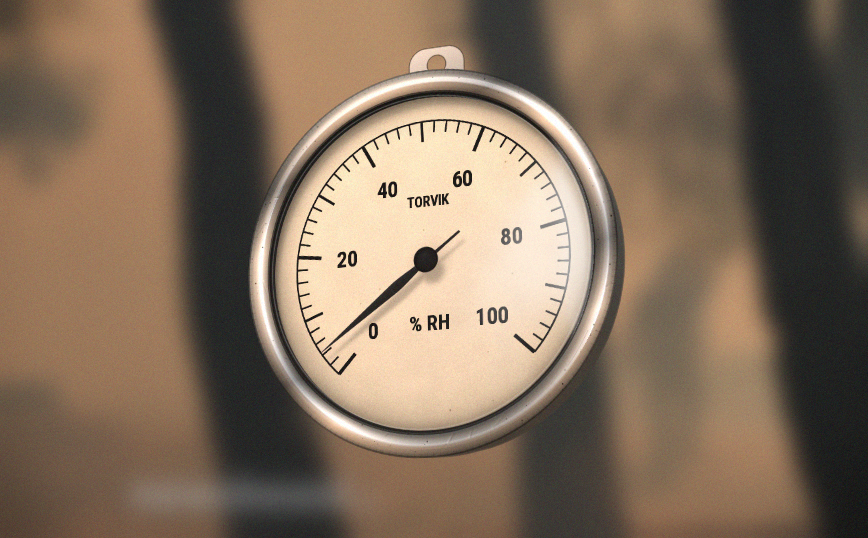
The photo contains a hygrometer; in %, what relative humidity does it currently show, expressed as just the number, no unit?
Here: 4
